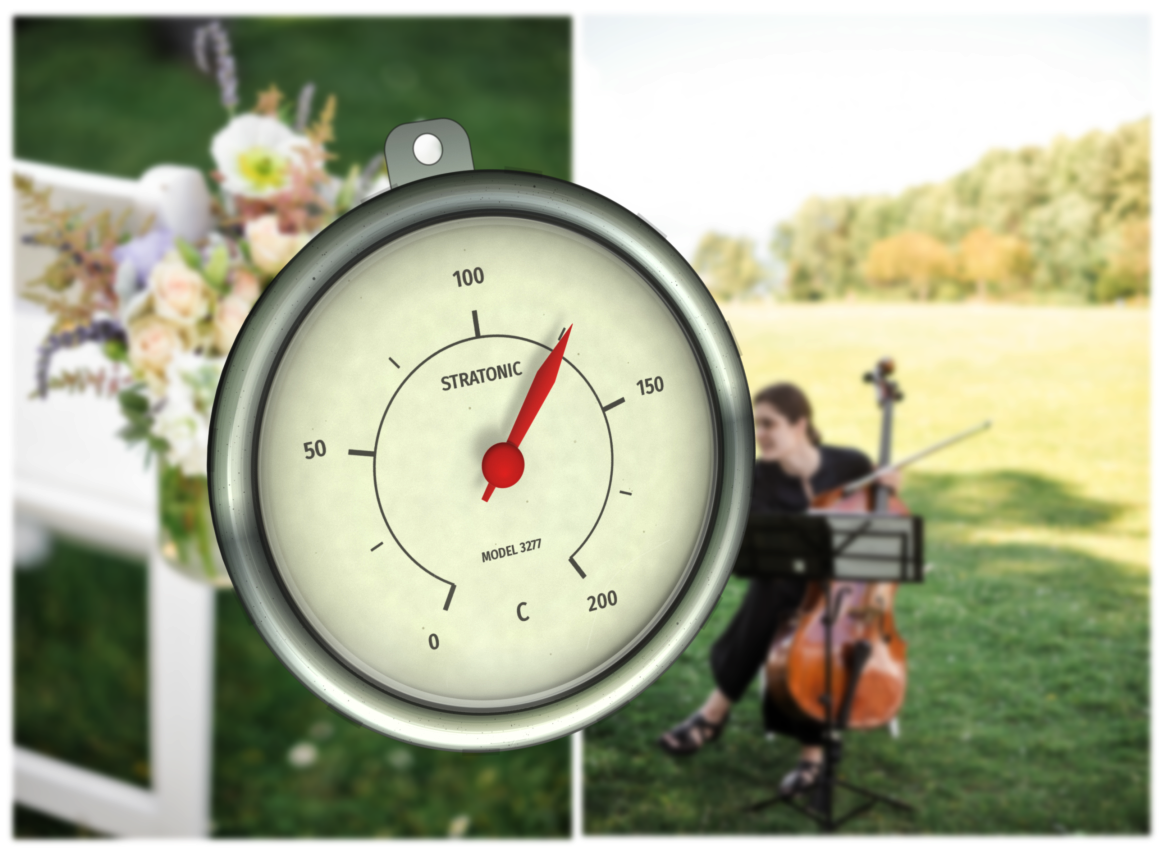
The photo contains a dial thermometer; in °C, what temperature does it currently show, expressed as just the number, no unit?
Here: 125
